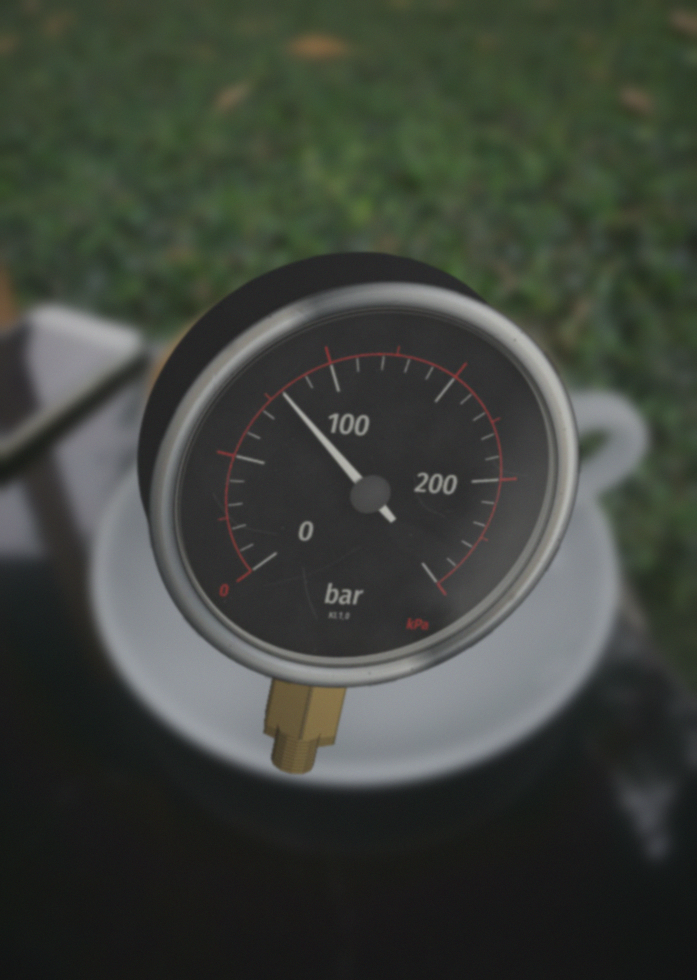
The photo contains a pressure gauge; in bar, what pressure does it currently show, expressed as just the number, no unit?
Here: 80
